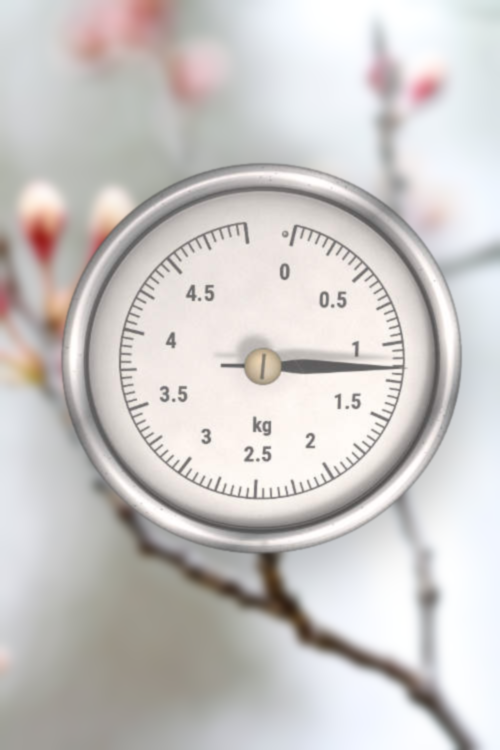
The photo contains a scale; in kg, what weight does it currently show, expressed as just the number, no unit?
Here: 1.15
